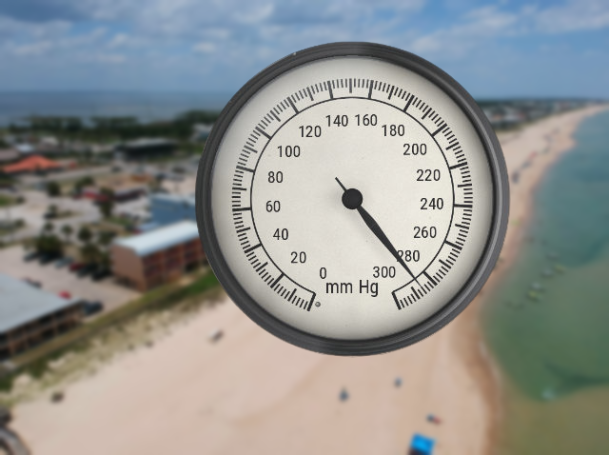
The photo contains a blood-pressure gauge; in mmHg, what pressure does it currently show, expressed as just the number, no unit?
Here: 286
